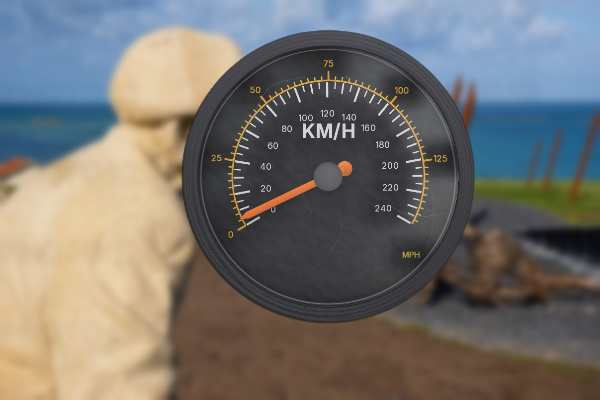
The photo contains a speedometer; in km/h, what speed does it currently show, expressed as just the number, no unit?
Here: 5
